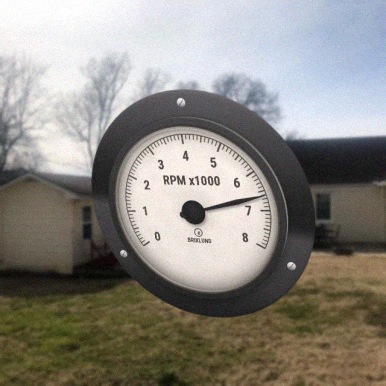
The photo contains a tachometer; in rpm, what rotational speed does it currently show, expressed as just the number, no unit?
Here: 6600
